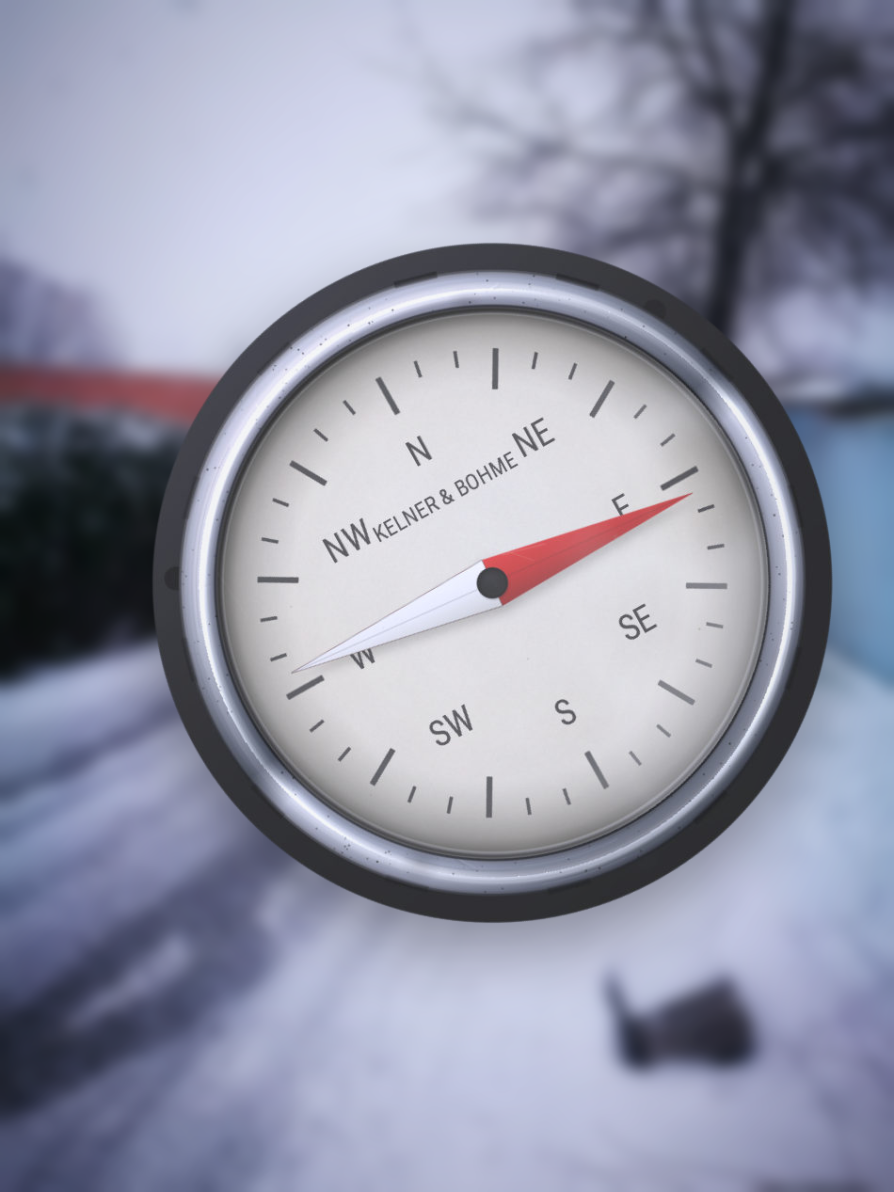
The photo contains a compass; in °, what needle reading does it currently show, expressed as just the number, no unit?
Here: 95
